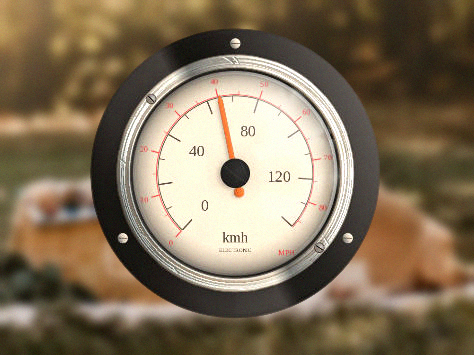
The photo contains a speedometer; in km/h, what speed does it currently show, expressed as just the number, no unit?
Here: 65
